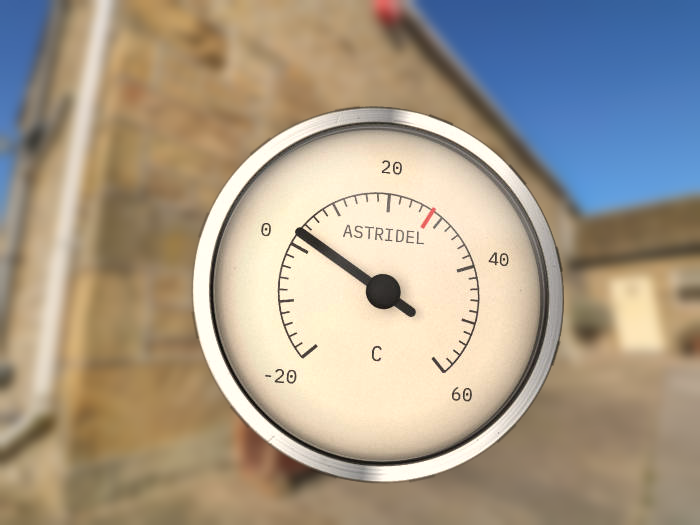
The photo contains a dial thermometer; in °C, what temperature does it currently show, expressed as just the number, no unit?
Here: 2
